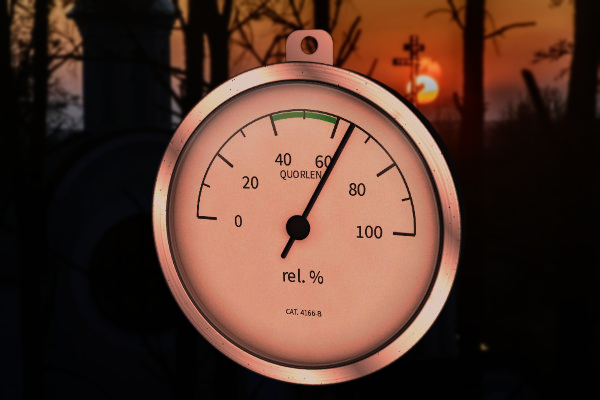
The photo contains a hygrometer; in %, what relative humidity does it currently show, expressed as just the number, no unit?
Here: 65
